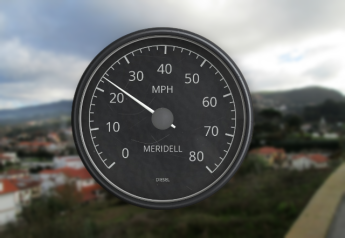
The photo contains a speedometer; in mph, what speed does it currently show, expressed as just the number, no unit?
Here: 23
